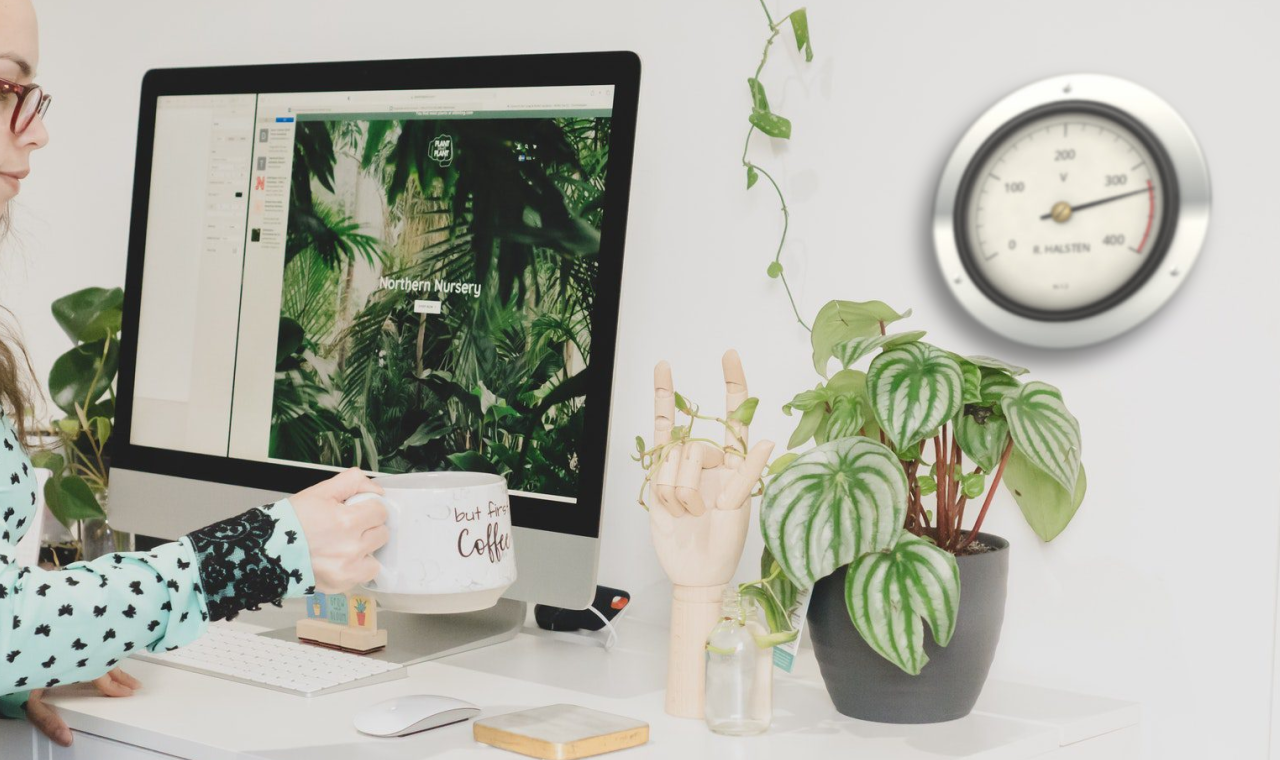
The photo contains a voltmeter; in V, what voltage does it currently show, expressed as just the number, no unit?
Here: 330
